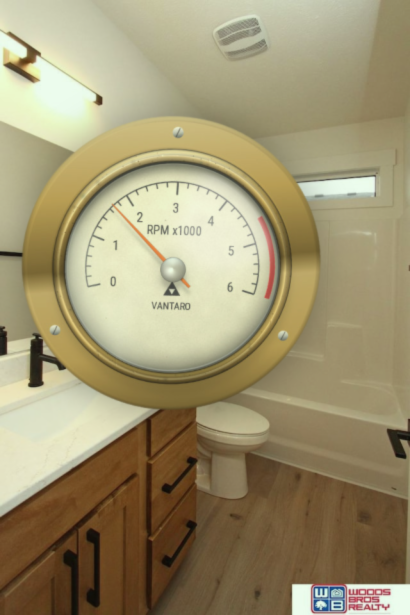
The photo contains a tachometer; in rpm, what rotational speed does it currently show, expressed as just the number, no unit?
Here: 1700
